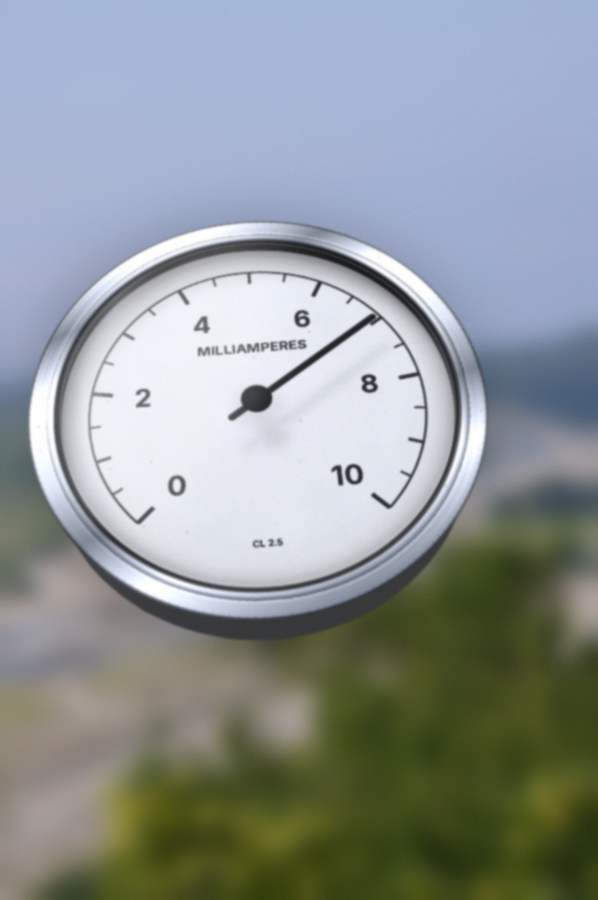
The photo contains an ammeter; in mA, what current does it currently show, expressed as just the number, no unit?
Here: 7
